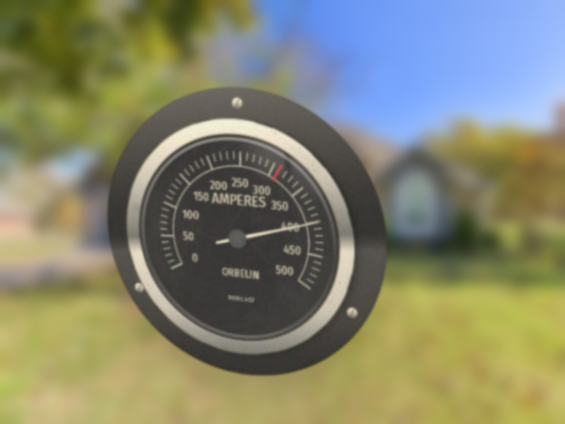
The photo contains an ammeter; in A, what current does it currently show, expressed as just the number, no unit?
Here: 400
